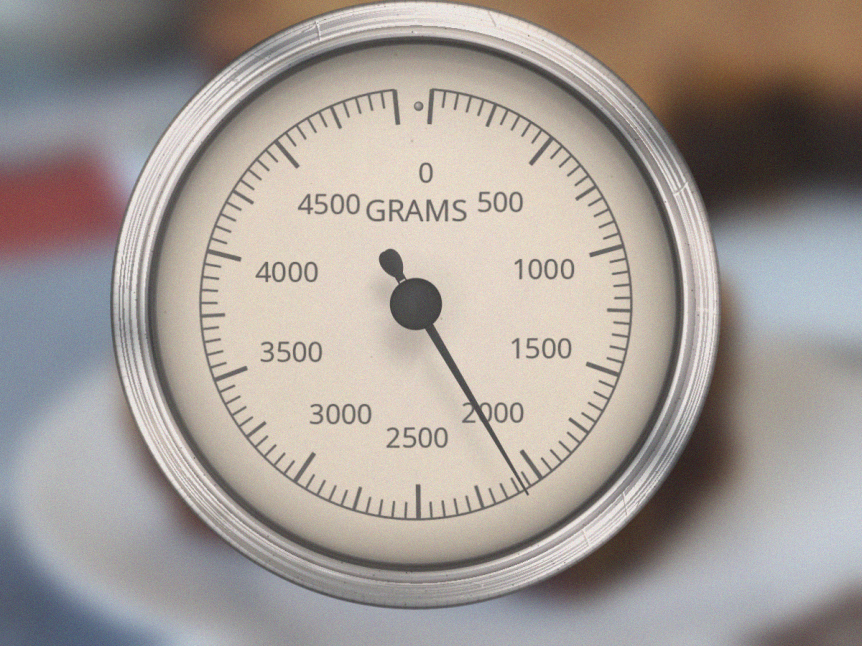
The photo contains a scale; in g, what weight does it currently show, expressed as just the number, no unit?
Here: 2075
